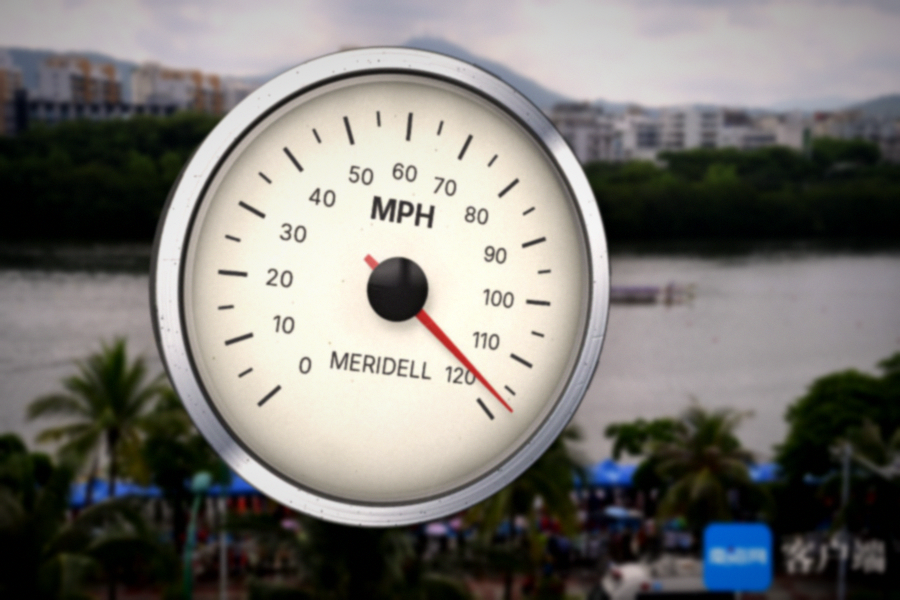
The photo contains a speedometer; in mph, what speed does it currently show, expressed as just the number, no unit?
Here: 117.5
